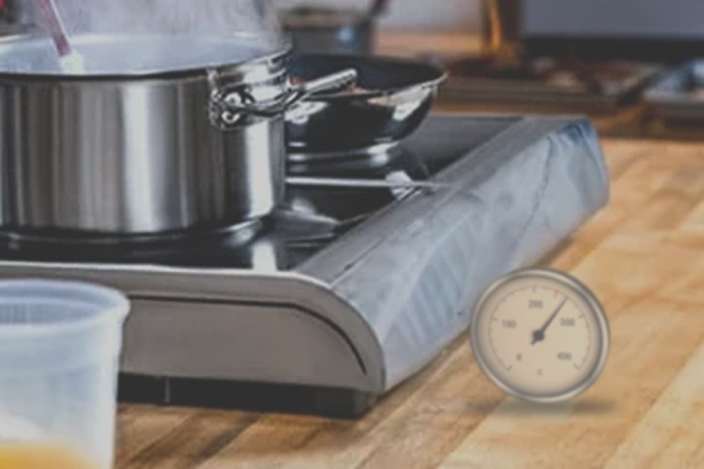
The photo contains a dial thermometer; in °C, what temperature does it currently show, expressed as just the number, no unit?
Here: 260
